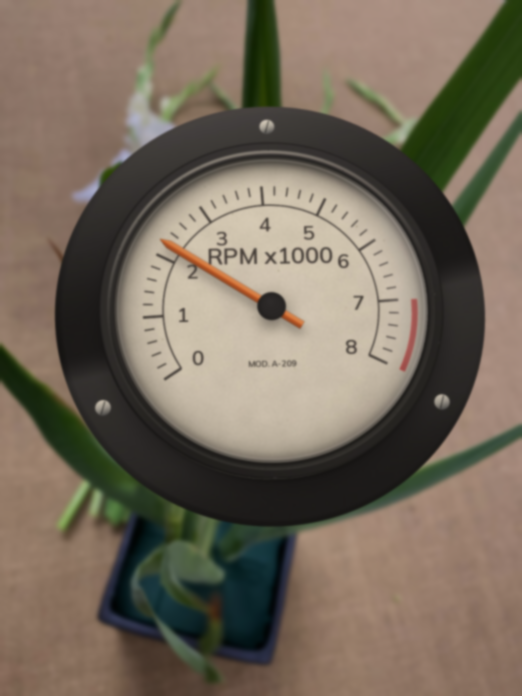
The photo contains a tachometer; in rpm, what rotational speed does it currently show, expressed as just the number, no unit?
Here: 2200
